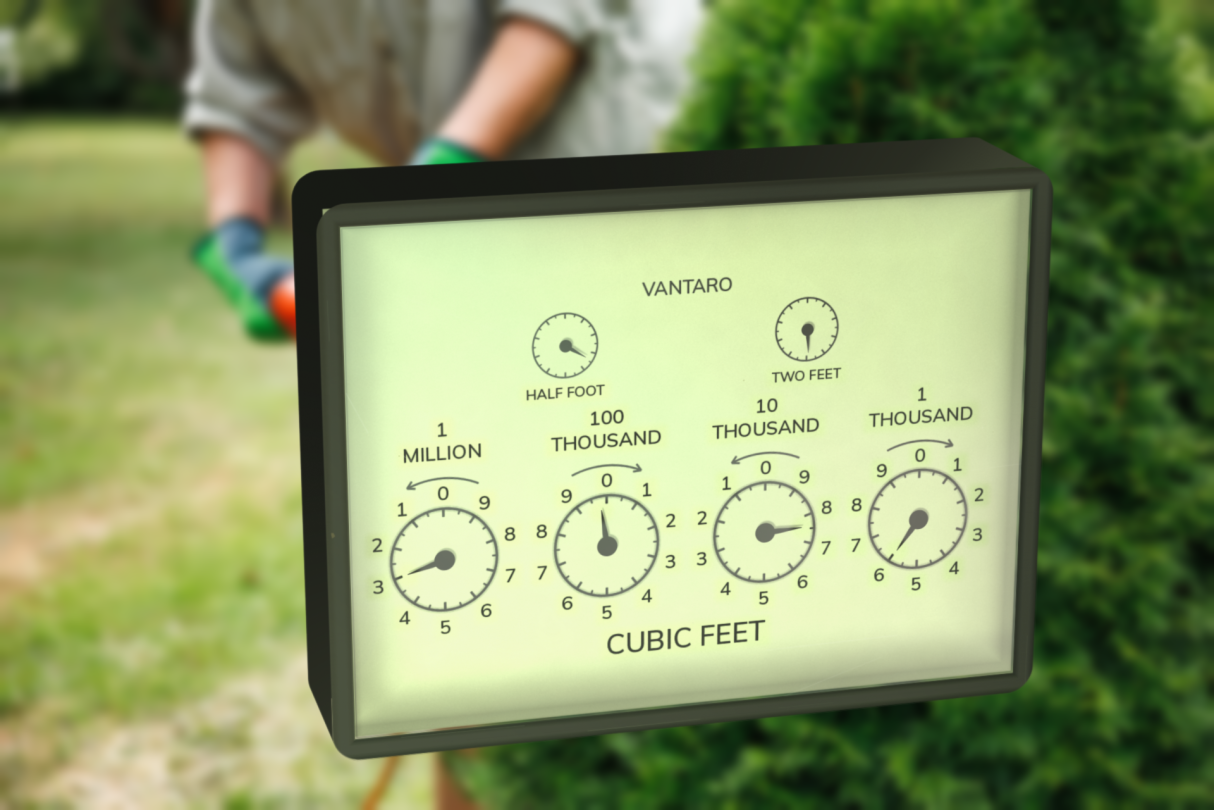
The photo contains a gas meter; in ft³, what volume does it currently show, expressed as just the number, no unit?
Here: 297600
